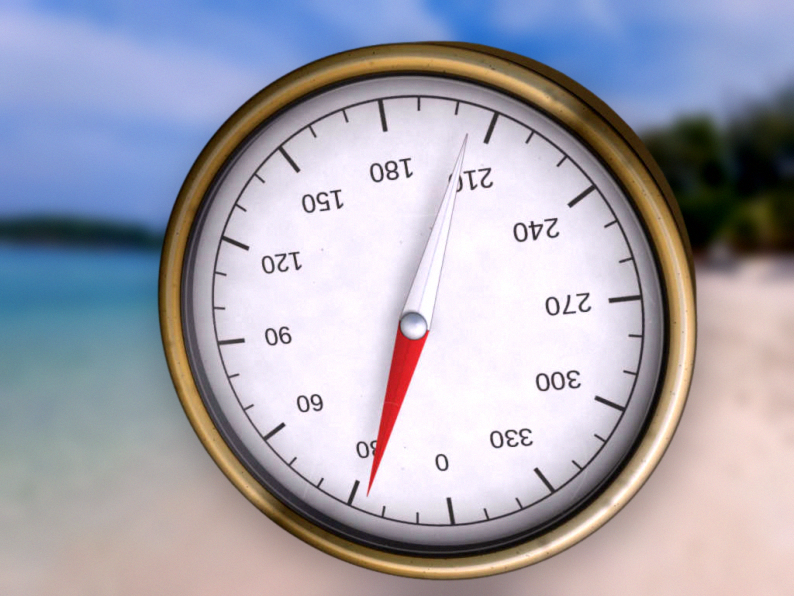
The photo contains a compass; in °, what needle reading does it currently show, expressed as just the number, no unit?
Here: 25
